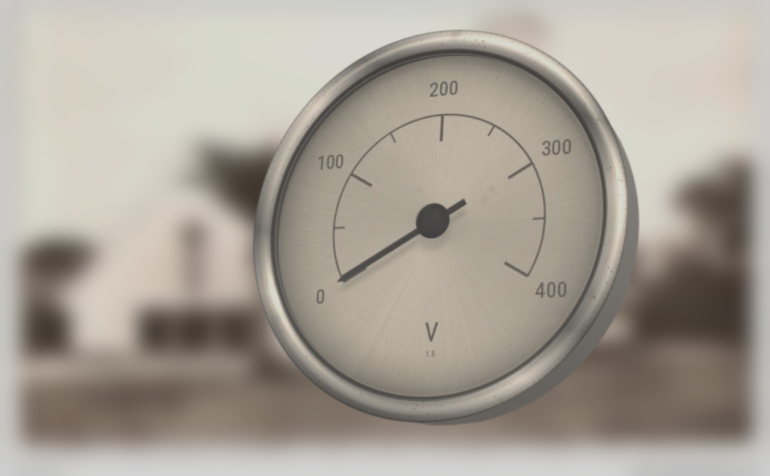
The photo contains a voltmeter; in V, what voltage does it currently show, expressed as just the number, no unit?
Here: 0
